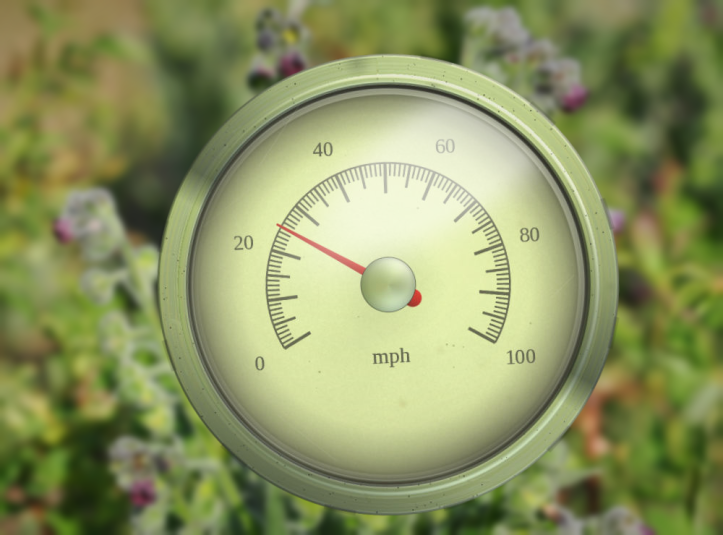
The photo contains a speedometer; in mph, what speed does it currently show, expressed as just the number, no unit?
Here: 25
